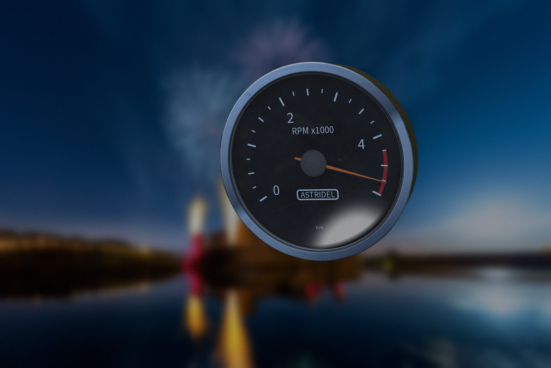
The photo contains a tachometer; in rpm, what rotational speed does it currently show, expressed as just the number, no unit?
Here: 4750
